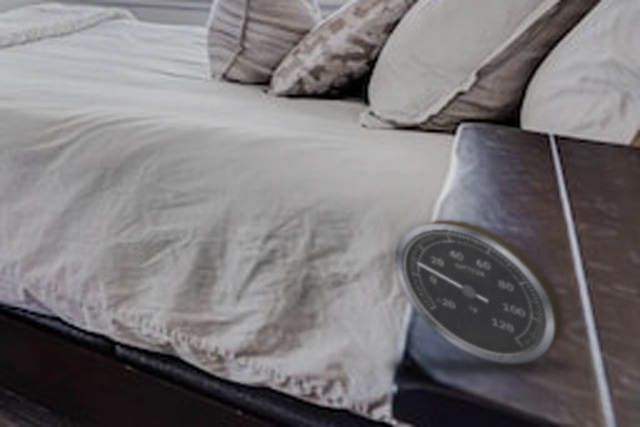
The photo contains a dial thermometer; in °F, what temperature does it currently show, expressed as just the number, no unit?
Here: 10
